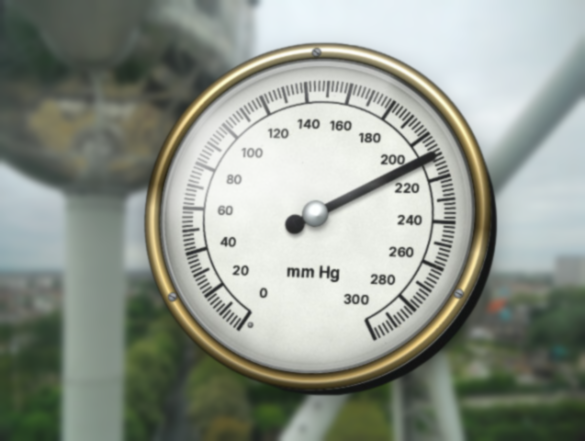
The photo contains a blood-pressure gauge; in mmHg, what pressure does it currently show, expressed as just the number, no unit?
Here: 210
